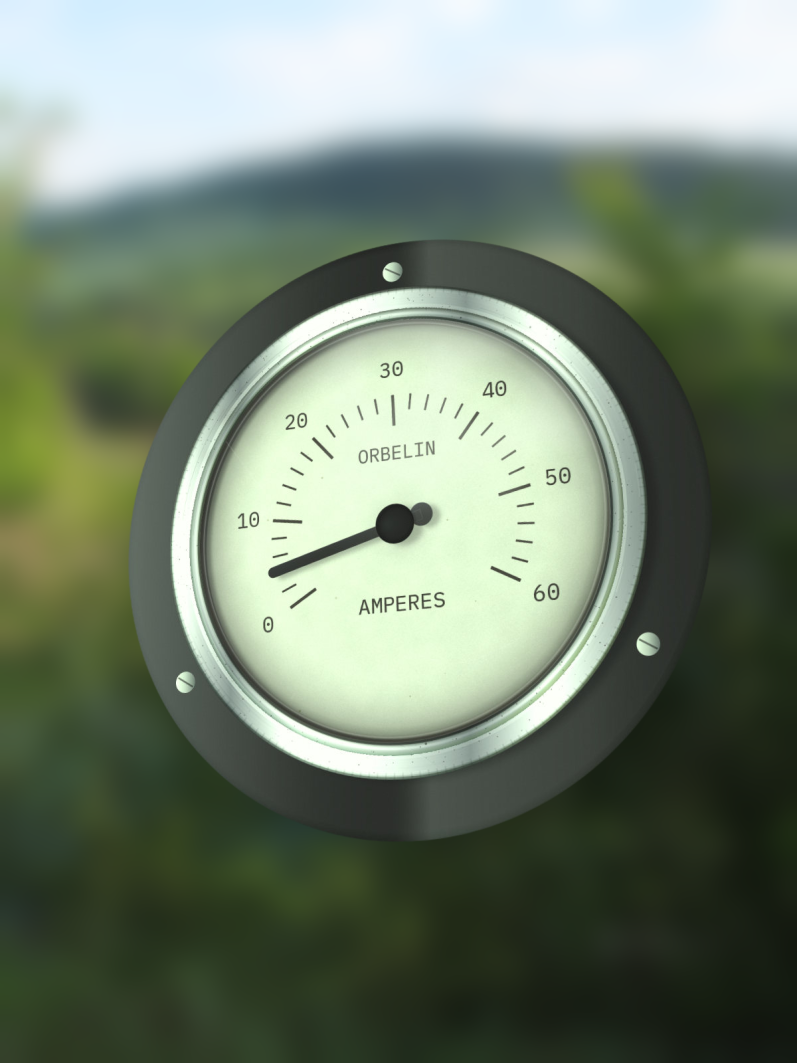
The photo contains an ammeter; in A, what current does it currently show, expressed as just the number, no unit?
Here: 4
